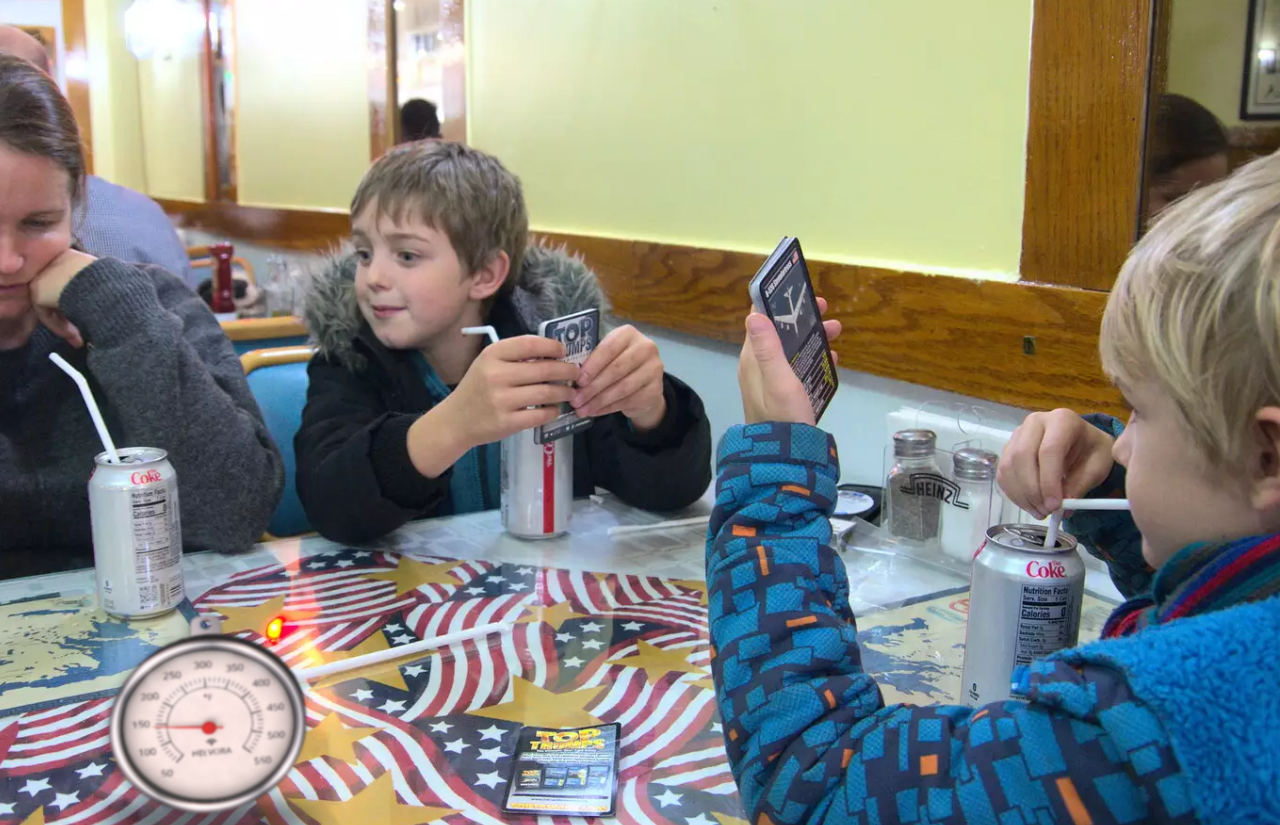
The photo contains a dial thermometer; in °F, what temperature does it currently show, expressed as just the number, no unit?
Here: 150
